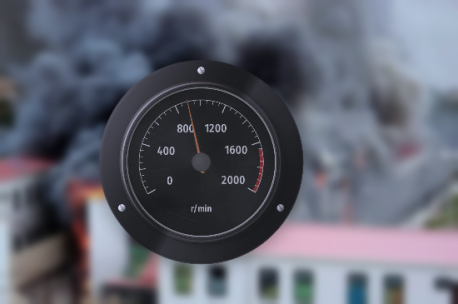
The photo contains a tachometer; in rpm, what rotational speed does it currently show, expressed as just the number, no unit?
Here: 900
